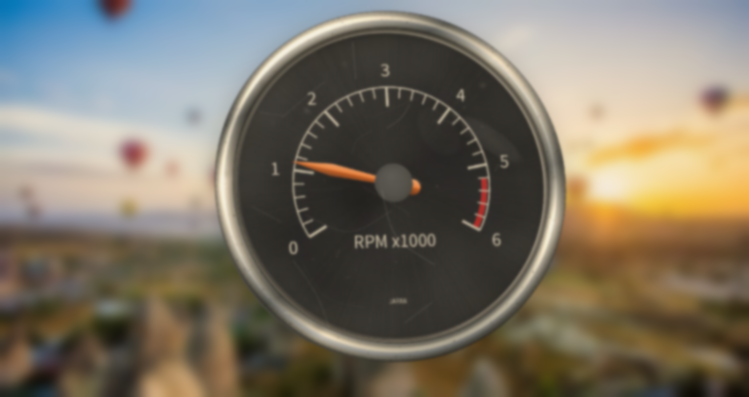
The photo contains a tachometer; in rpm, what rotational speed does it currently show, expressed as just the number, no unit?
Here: 1100
